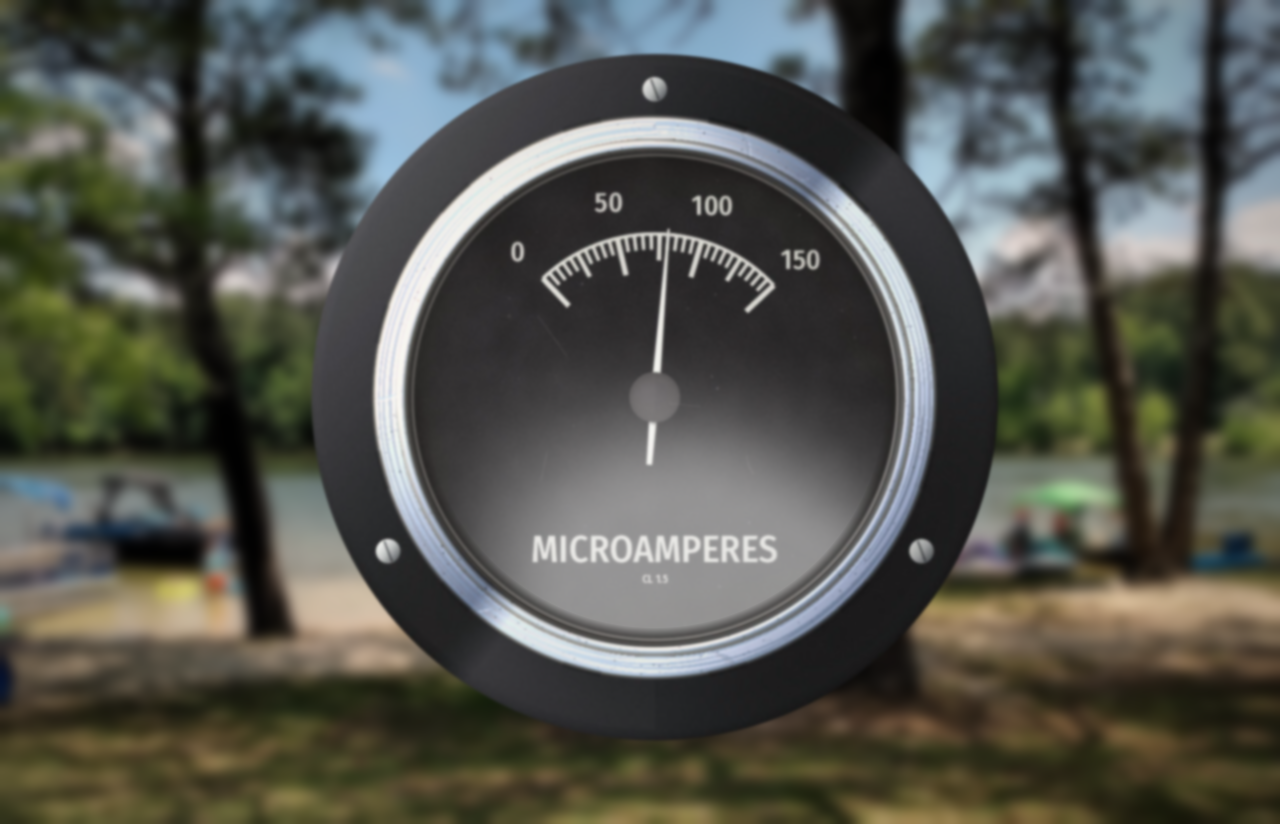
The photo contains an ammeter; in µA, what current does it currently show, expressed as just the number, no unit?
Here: 80
